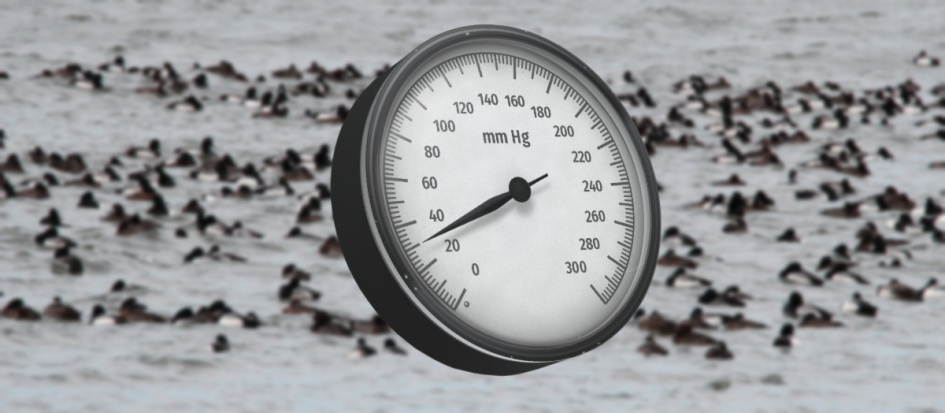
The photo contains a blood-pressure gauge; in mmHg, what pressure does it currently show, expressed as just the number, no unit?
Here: 30
